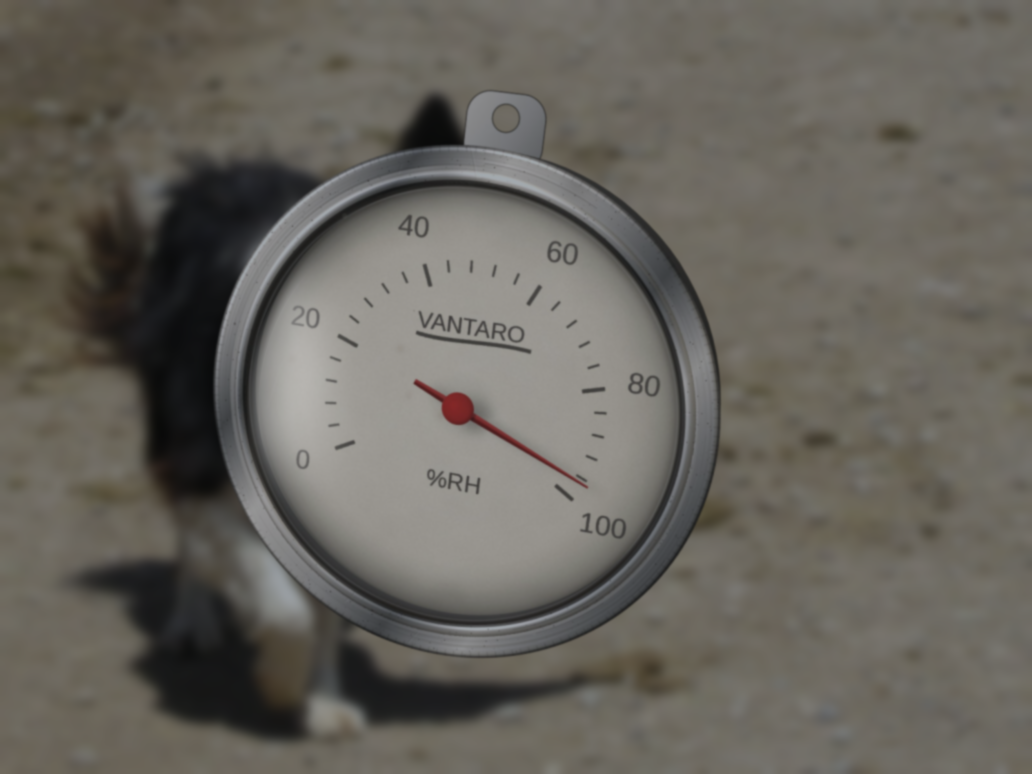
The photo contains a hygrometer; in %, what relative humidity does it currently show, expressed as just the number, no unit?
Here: 96
